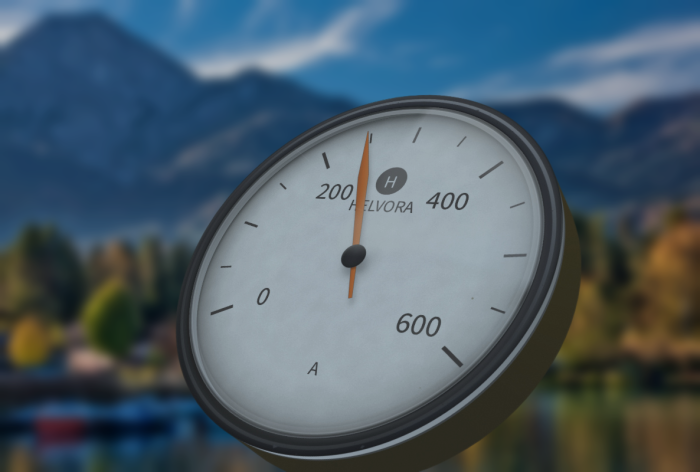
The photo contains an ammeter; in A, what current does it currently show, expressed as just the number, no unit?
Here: 250
